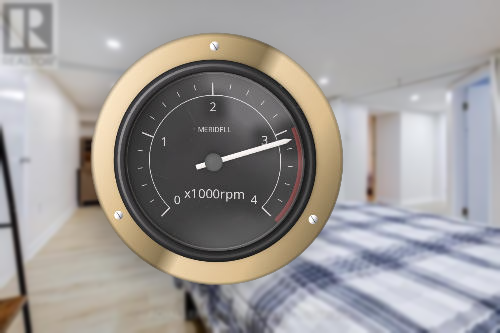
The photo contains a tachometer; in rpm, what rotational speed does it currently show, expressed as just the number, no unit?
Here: 3100
